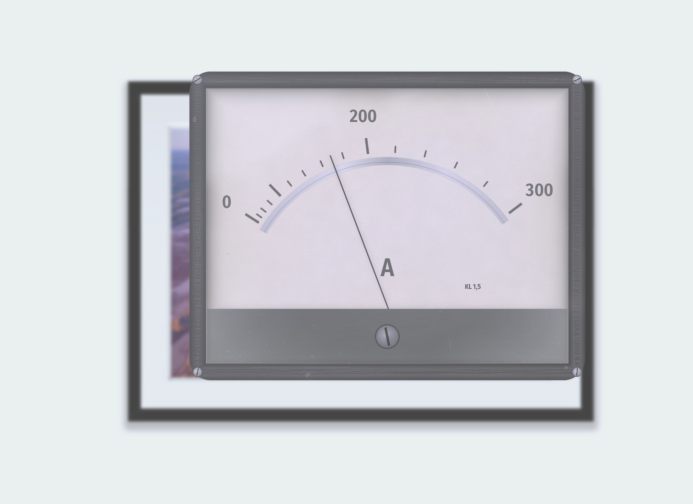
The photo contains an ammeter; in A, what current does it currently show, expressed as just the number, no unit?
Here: 170
